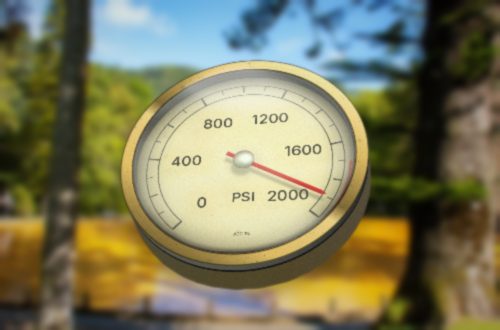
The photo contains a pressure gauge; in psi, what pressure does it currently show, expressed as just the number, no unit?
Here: 1900
